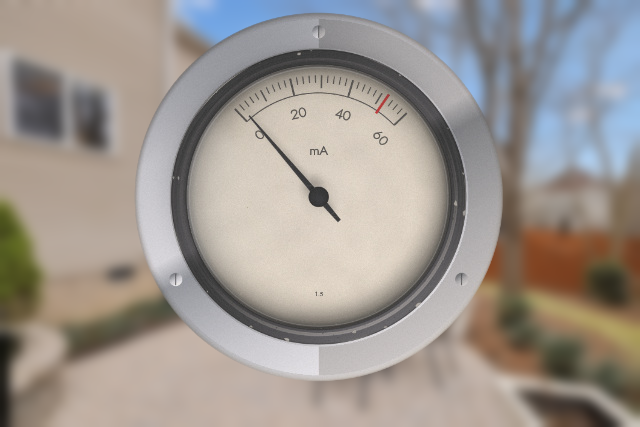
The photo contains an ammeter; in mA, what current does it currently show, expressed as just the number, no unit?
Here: 2
